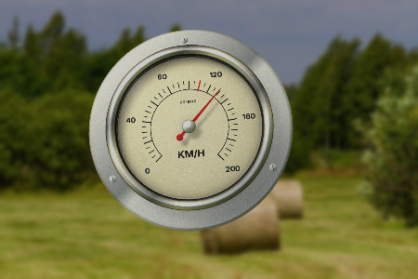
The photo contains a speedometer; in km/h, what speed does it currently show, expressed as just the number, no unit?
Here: 130
